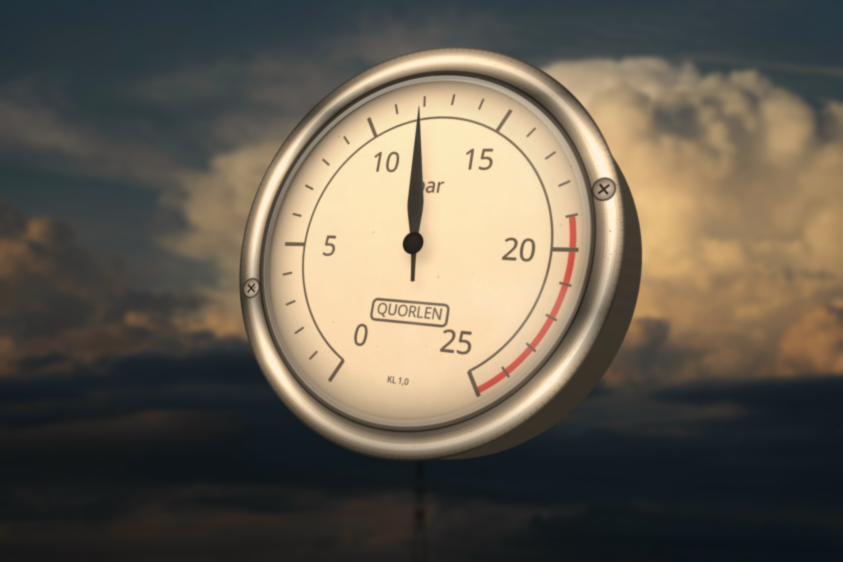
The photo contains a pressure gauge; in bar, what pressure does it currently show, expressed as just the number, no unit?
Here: 12
